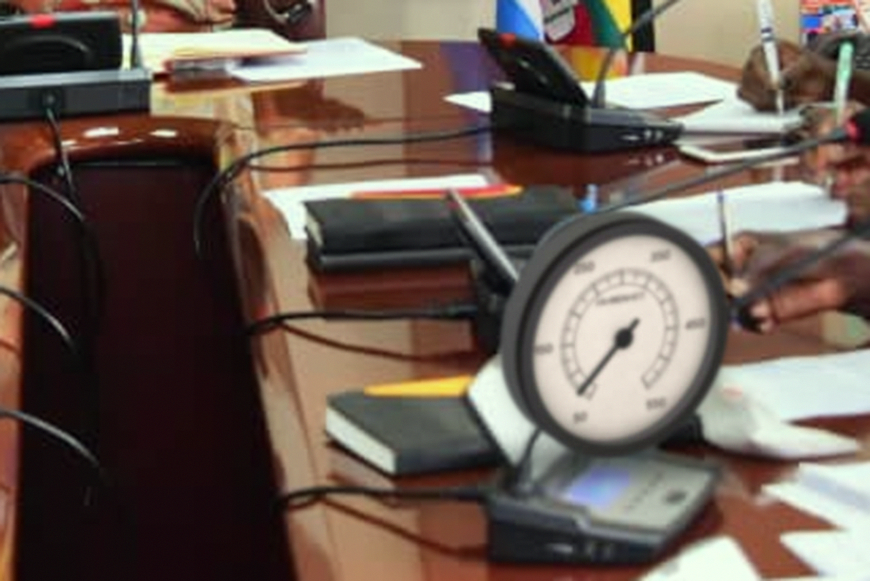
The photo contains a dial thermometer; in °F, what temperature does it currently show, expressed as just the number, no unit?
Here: 75
